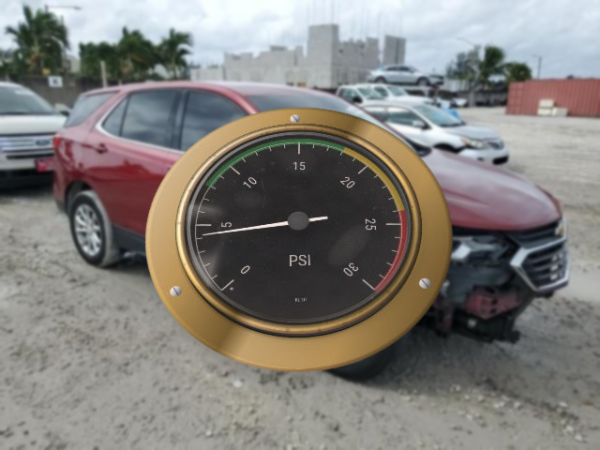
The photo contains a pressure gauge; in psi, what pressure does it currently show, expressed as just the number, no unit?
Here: 4
